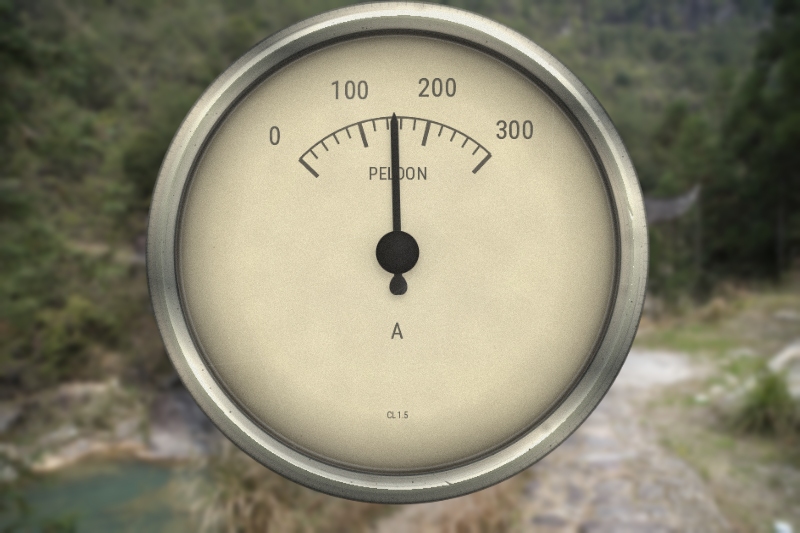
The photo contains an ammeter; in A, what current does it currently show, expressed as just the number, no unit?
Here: 150
